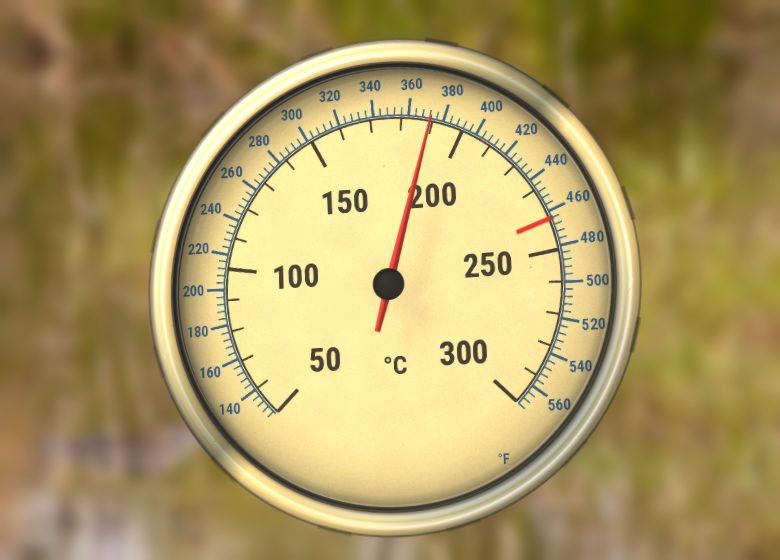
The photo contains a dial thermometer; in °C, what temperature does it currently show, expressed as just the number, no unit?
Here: 190
